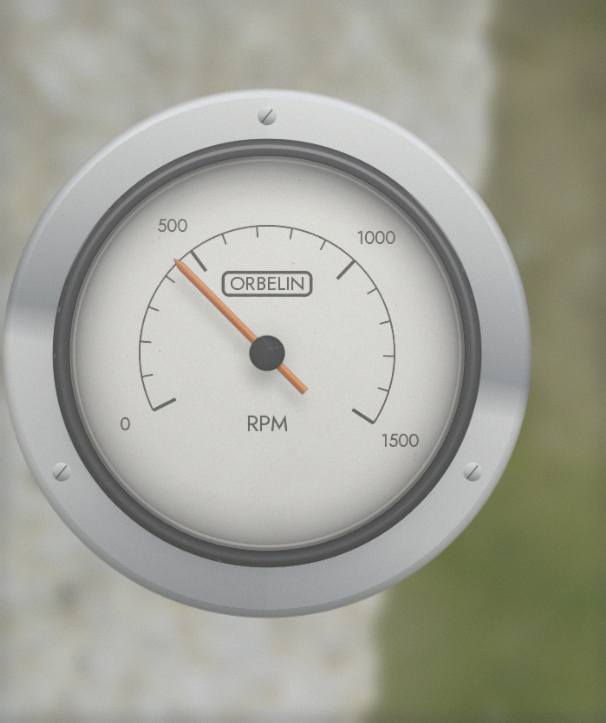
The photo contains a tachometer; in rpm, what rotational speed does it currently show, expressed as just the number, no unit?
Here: 450
